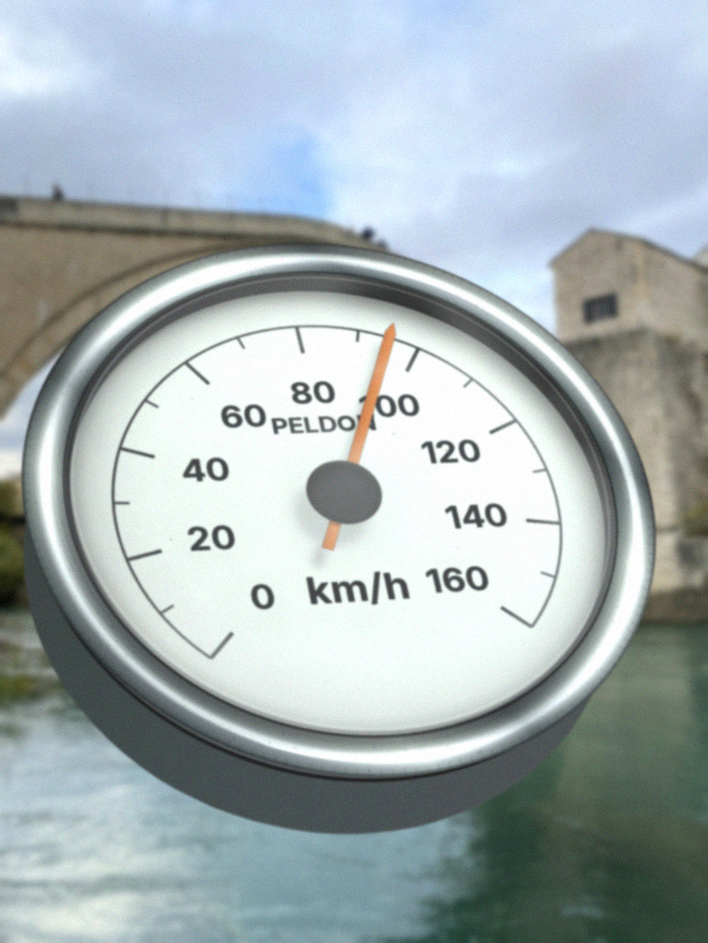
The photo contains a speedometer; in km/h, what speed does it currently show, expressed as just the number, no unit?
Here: 95
